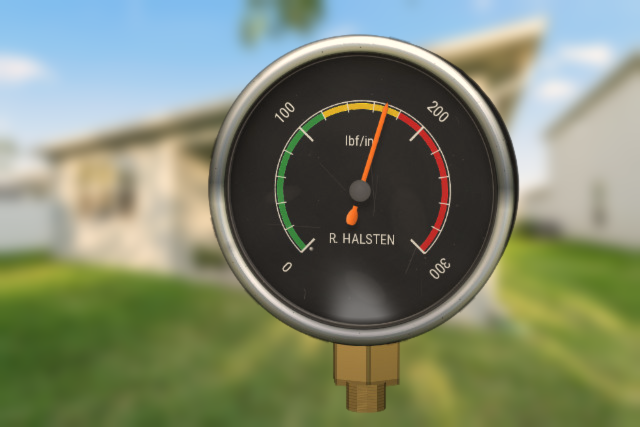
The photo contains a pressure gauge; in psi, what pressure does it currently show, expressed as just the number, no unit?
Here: 170
